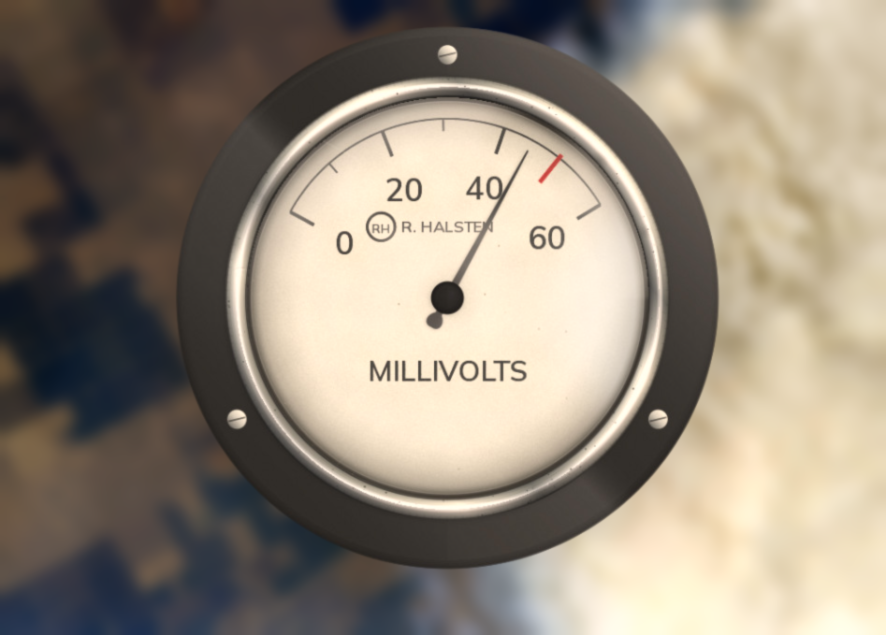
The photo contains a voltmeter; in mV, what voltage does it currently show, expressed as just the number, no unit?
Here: 45
